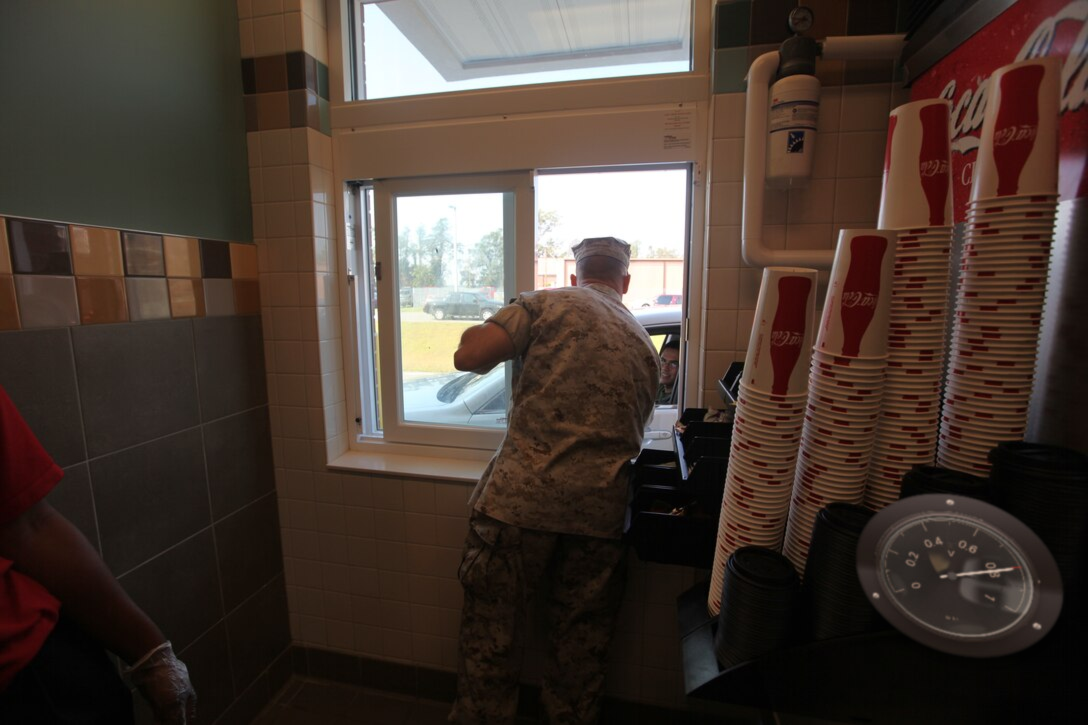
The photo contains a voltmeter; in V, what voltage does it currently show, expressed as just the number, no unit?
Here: 0.8
